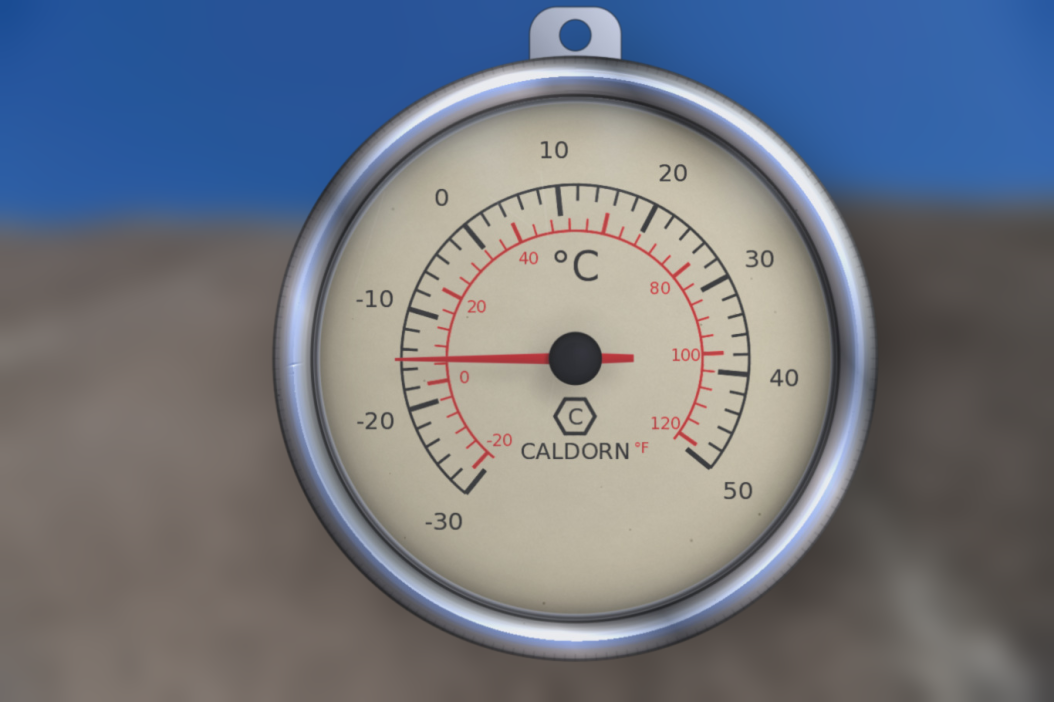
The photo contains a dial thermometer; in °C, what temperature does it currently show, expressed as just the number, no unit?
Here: -15
